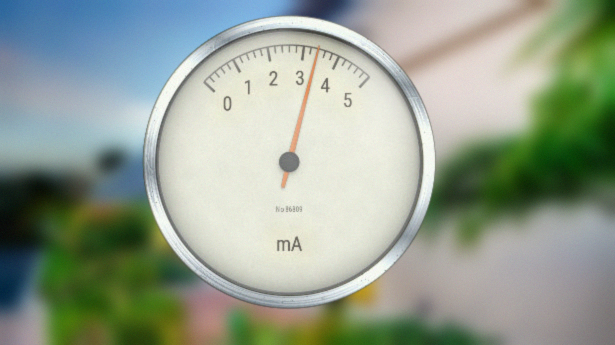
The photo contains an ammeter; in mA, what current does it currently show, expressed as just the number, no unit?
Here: 3.4
